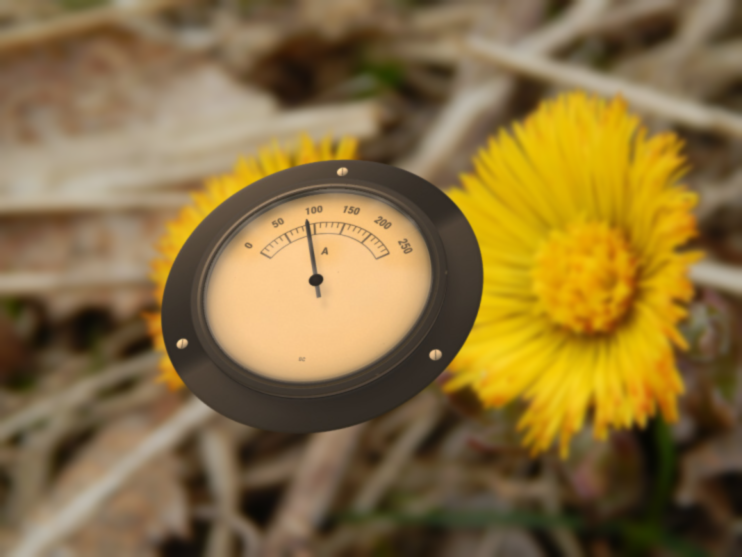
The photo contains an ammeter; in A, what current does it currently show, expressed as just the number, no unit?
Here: 90
